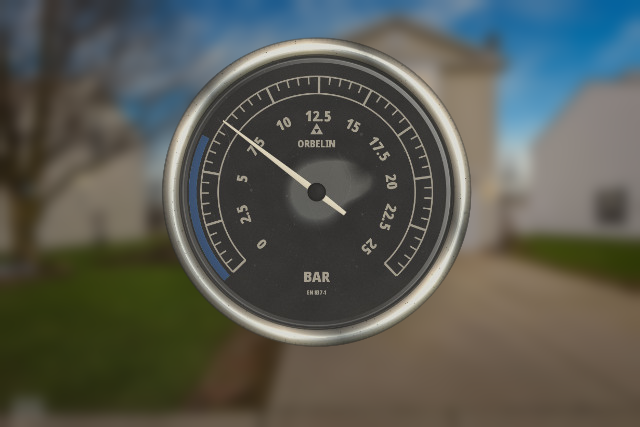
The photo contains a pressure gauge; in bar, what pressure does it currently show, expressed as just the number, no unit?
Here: 7.5
